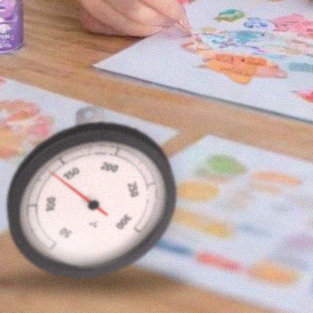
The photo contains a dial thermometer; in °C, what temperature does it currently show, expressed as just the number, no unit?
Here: 137.5
